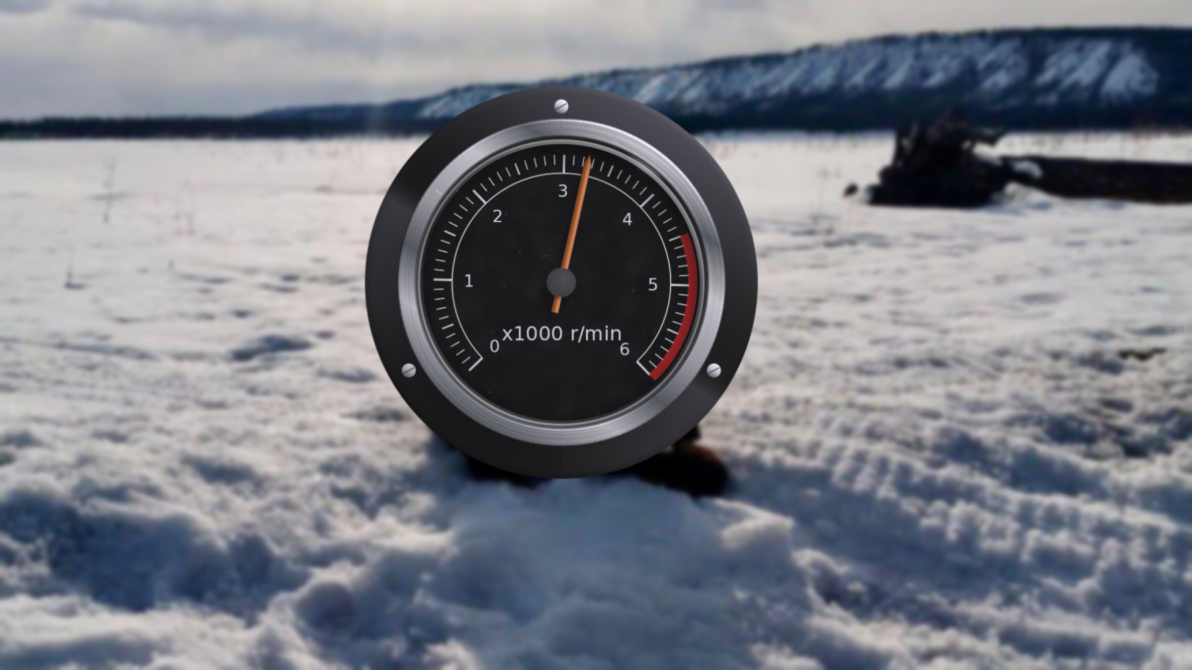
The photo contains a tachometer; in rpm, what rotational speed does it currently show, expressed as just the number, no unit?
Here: 3250
